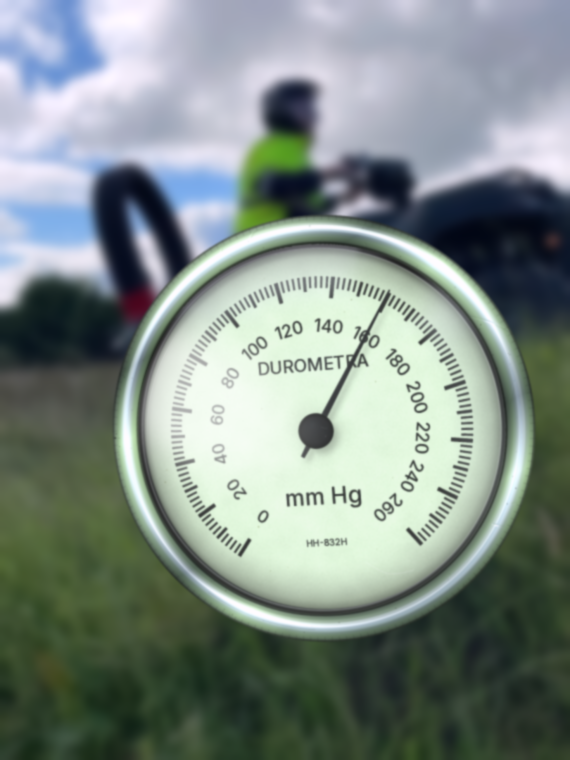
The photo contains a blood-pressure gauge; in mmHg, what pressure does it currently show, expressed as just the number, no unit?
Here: 160
